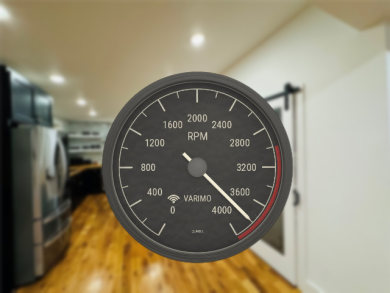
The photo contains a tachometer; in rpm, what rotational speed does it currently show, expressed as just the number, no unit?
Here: 3800
